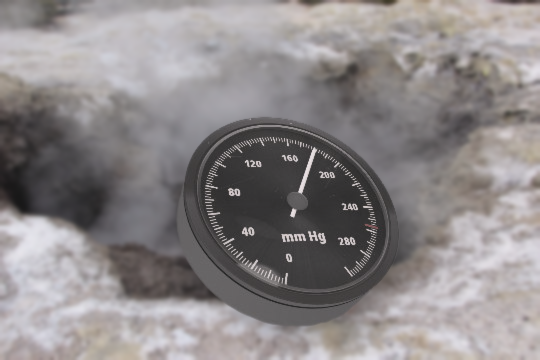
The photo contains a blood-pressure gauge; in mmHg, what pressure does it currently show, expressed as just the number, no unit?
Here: 180
